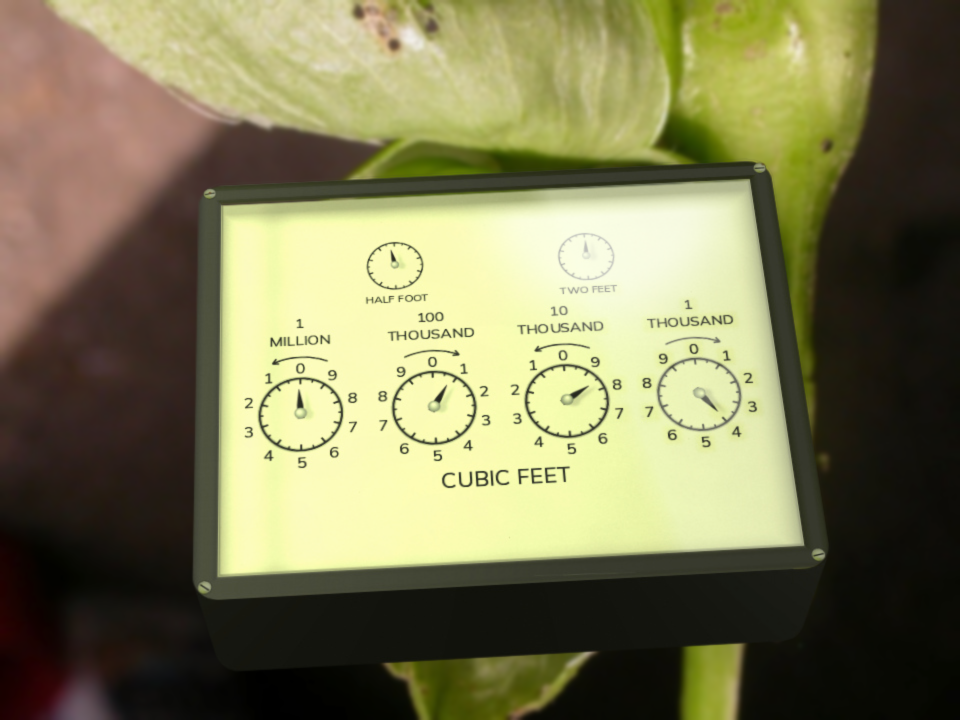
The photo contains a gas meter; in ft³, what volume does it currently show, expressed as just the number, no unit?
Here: 8400
